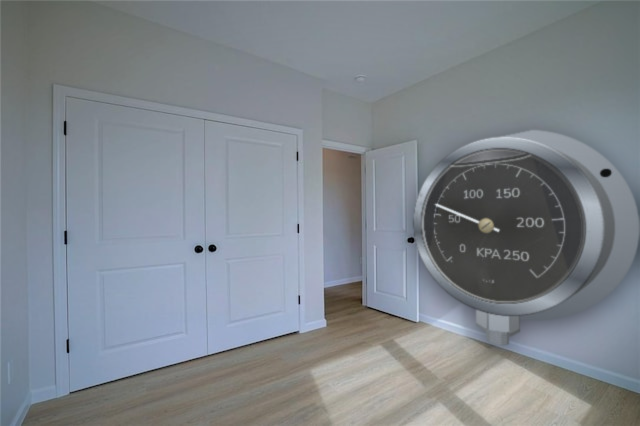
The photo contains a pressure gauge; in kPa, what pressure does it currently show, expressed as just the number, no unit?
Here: 60
